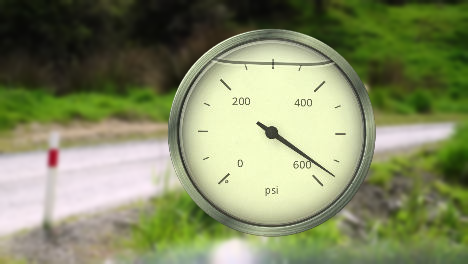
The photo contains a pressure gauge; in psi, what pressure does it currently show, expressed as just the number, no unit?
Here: 575
